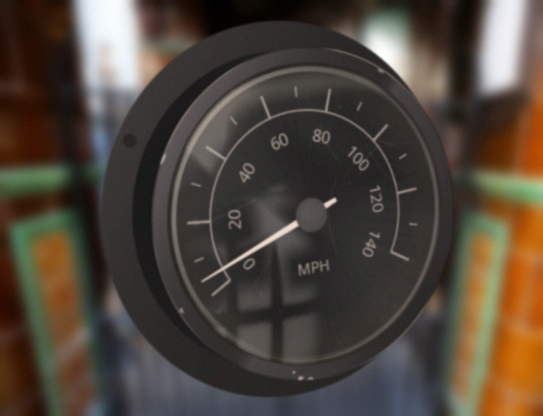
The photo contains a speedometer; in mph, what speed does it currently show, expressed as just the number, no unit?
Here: 5
